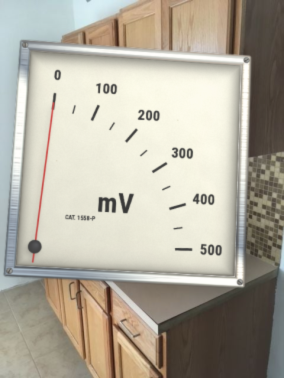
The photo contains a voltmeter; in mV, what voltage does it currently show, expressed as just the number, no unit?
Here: 0
